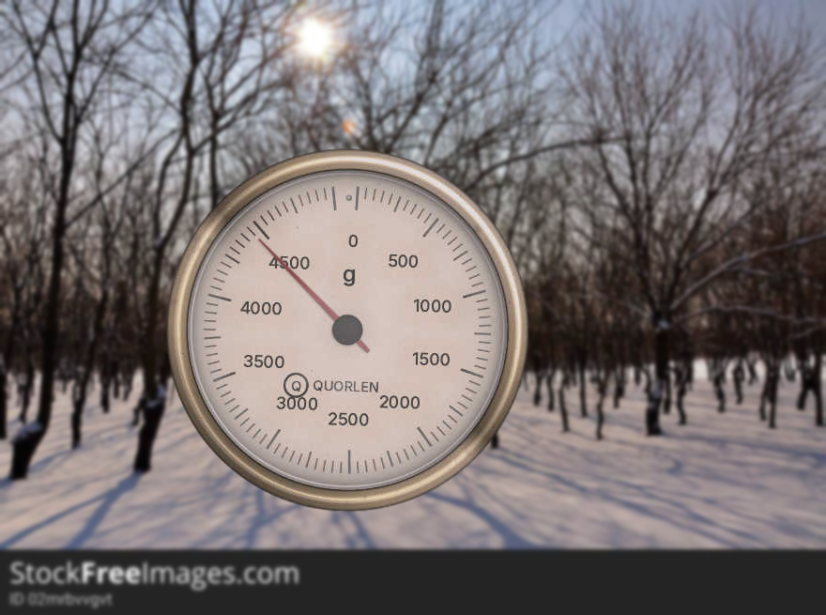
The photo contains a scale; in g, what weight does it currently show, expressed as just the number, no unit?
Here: 4450
